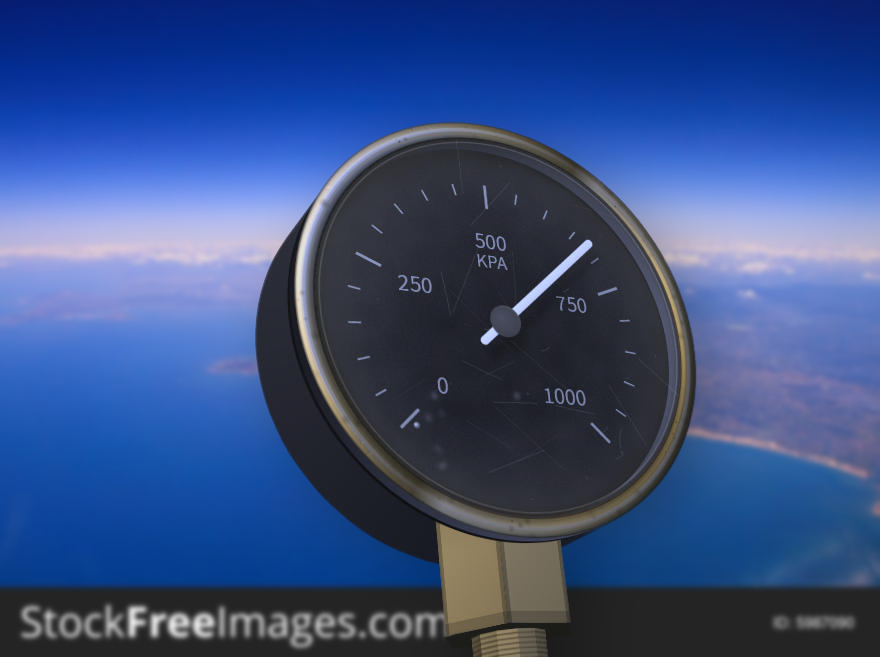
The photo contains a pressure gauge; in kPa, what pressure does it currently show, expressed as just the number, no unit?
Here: 675
